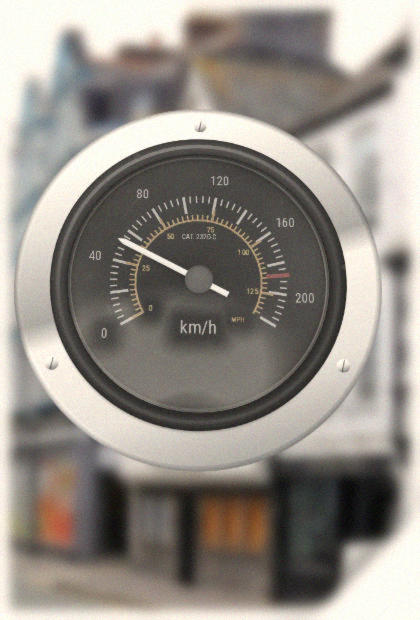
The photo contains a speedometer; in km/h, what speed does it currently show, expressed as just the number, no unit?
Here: 52
